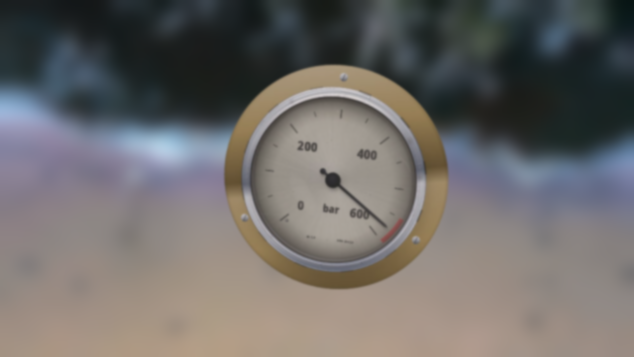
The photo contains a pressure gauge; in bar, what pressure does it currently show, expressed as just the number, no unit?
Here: 575
